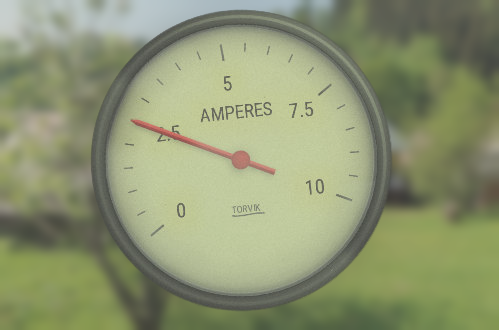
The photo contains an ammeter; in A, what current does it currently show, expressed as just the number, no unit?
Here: 2.5
